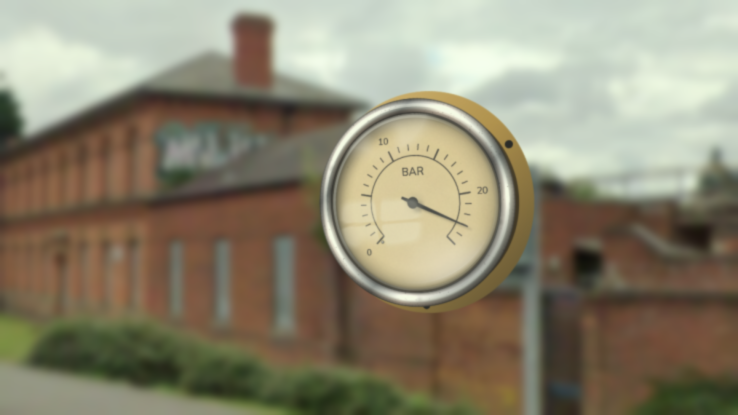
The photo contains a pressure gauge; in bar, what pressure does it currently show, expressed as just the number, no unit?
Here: 23
